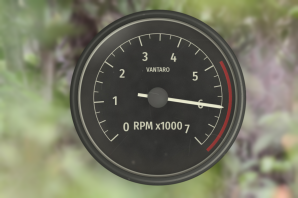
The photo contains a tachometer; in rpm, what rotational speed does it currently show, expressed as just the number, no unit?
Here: 6000
